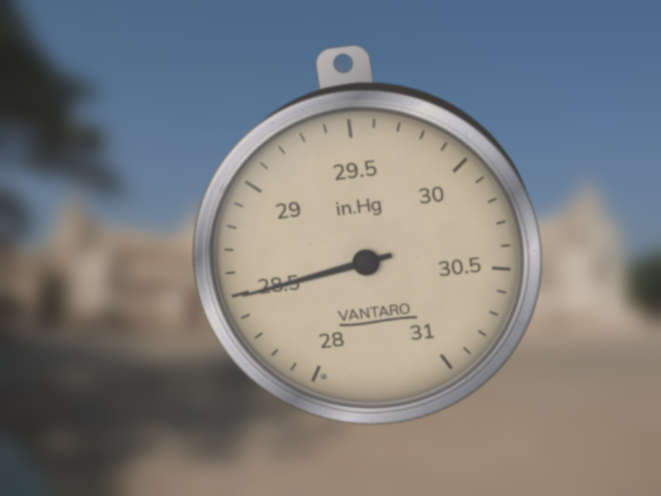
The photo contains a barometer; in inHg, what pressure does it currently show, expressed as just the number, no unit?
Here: 28.5
